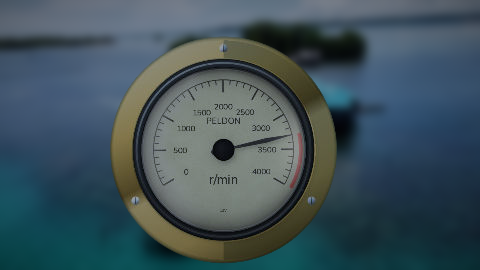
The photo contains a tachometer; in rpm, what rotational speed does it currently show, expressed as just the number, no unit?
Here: 3300
